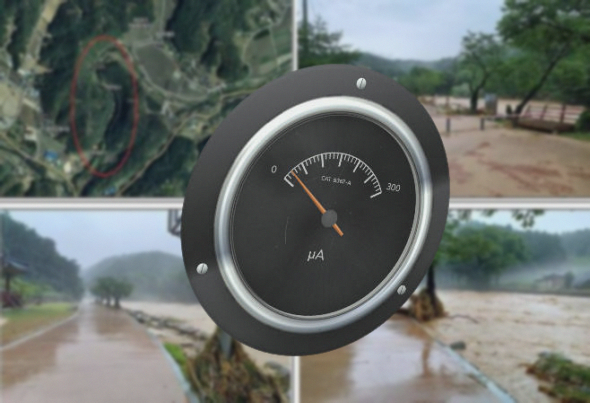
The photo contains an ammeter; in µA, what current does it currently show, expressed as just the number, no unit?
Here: 20
